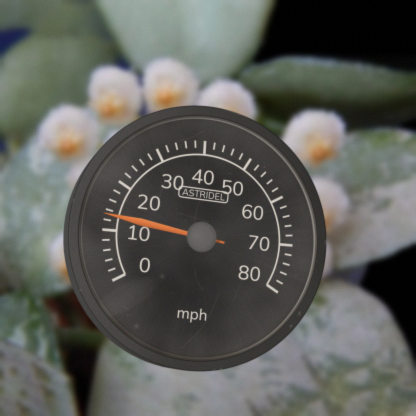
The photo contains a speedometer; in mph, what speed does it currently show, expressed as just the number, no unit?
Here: 13
